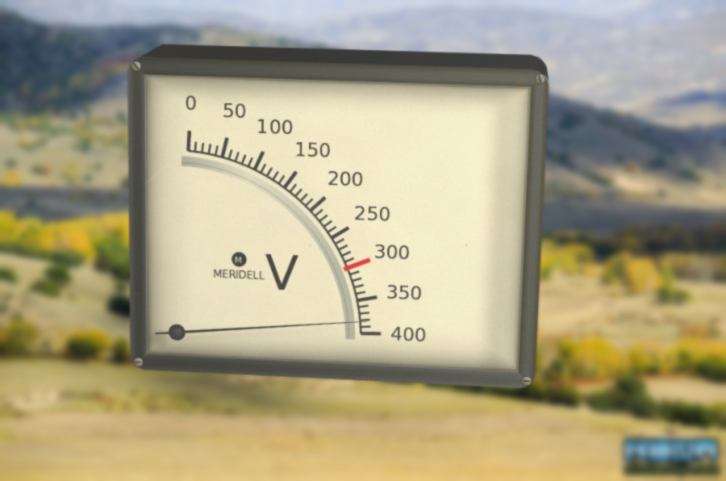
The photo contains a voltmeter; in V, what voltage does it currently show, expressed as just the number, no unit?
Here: 380
